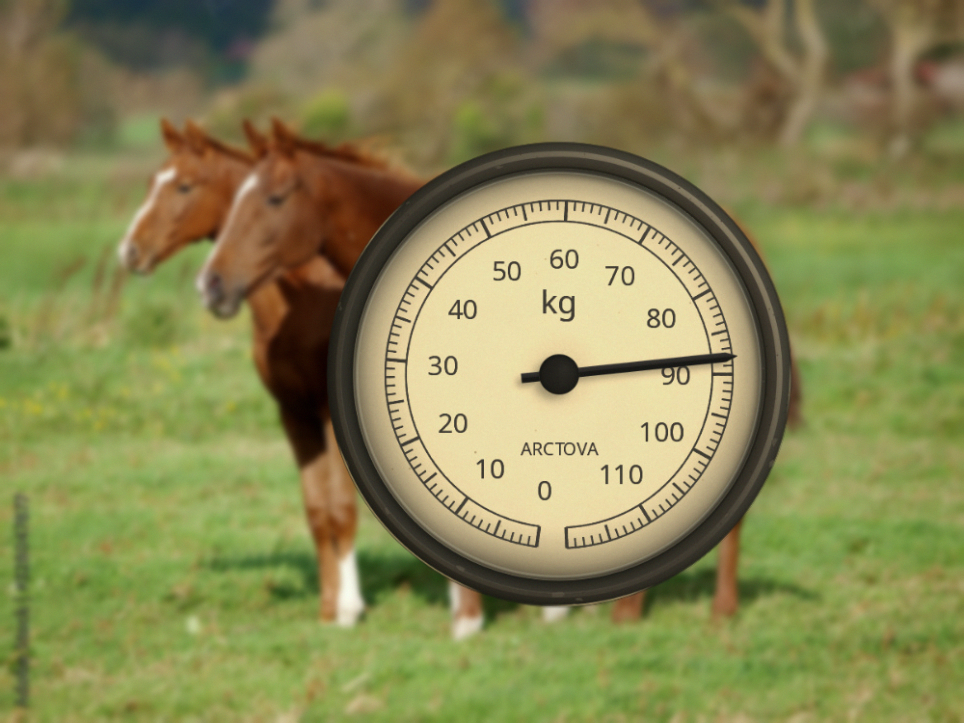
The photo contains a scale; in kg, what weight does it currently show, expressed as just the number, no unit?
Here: 88
